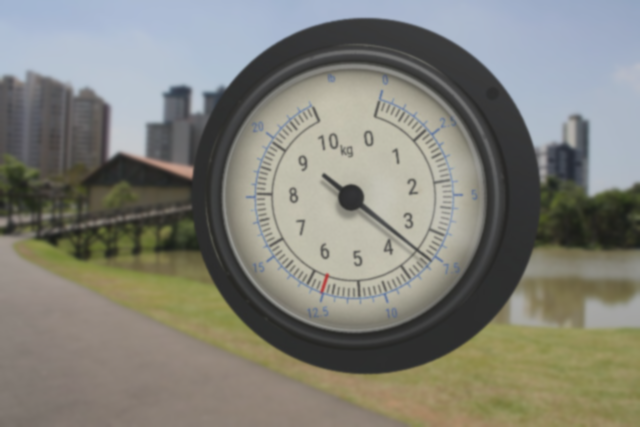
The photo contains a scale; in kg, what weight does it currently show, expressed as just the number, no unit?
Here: 3.5
